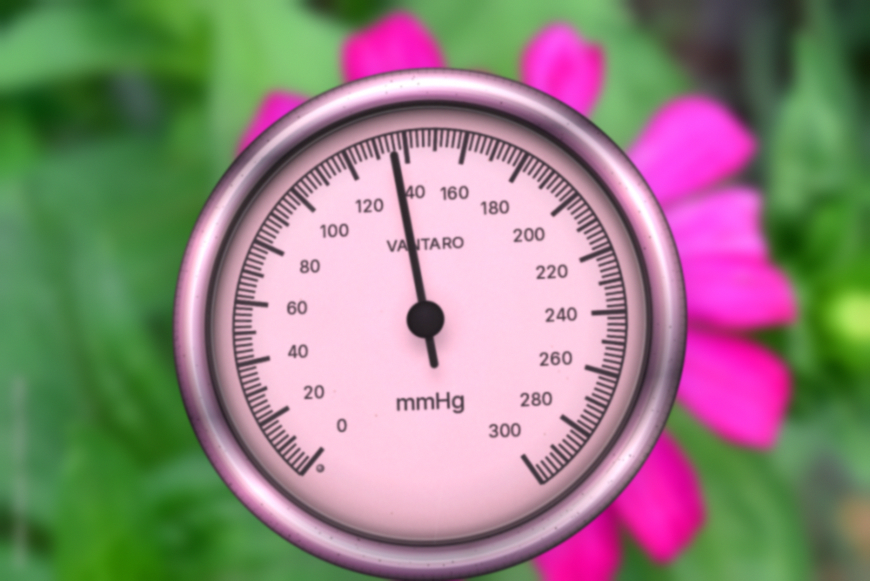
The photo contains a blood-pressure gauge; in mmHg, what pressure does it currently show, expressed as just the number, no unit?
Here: 136
